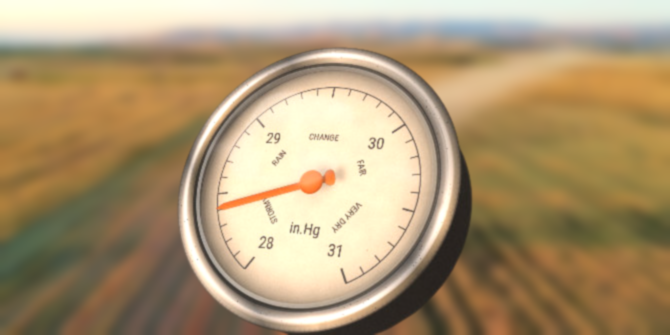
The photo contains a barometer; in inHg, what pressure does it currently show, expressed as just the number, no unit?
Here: 28.4
